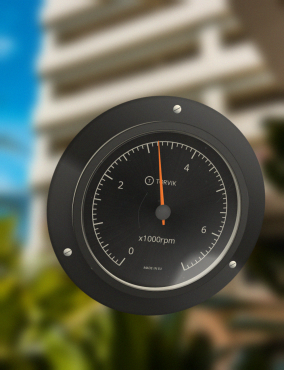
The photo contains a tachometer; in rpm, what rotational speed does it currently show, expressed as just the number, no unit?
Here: 3200
